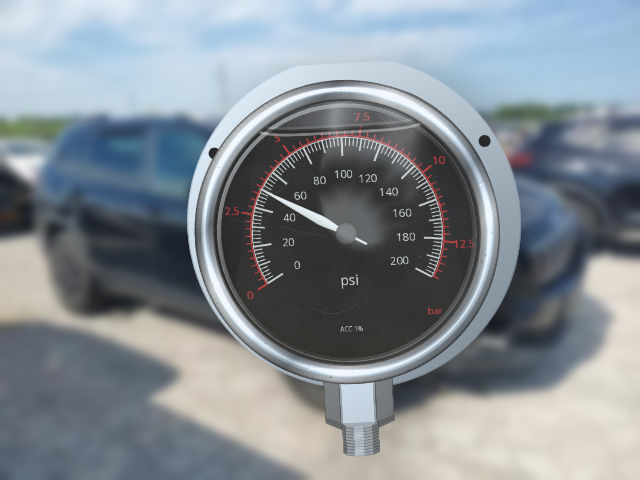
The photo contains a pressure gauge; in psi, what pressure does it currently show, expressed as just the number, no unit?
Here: 50
